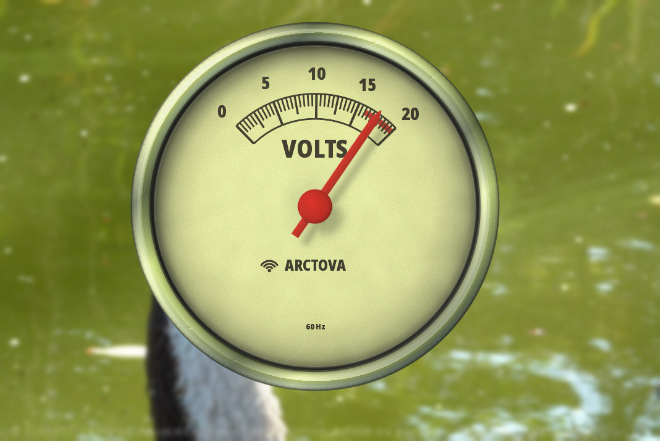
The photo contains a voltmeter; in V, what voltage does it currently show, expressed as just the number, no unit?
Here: 17.5
